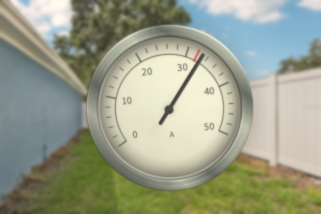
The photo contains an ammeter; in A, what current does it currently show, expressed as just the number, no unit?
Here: 33
